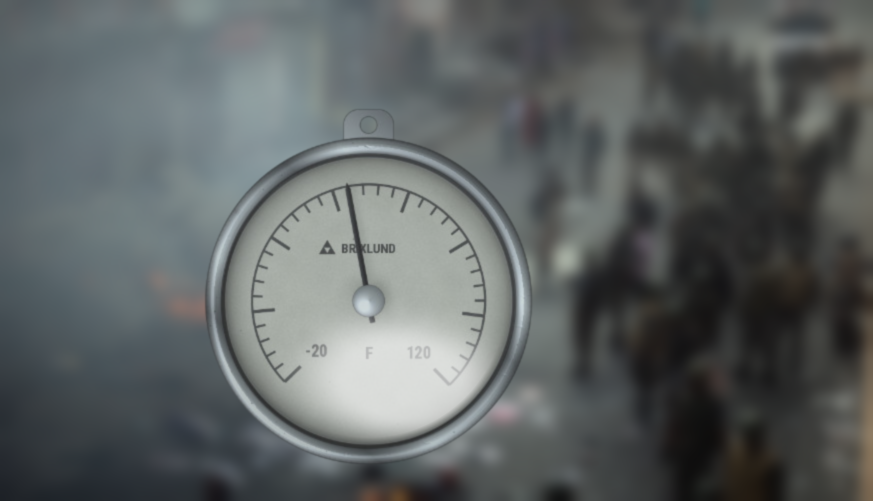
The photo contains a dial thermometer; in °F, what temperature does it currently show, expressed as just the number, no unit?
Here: 44
